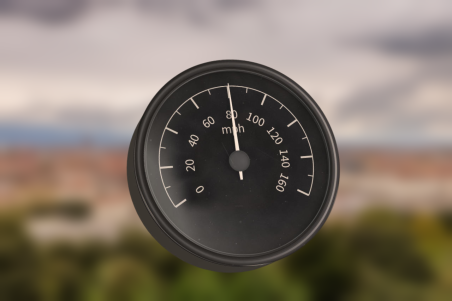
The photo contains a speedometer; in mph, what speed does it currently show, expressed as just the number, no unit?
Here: 80
